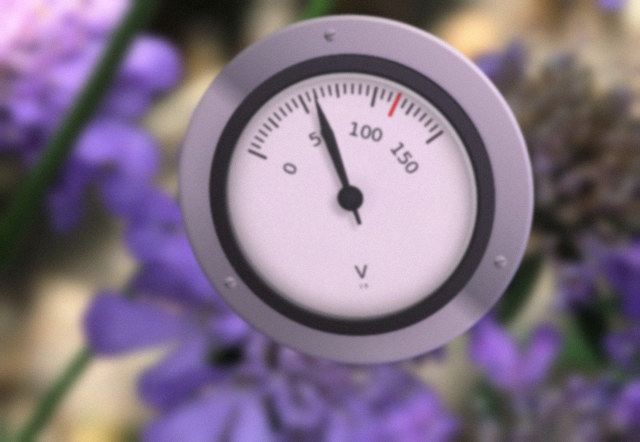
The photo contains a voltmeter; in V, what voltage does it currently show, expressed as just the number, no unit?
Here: 60
